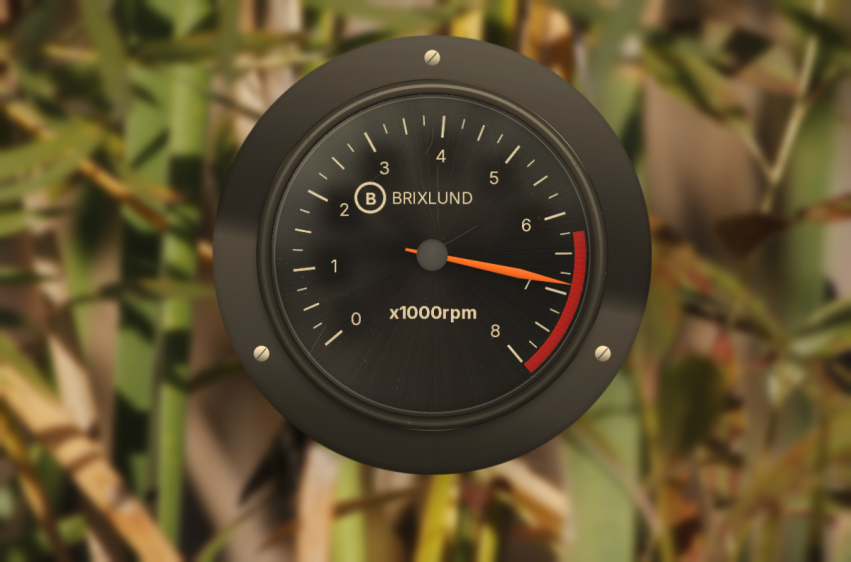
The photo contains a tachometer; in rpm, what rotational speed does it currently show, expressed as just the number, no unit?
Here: 6875
